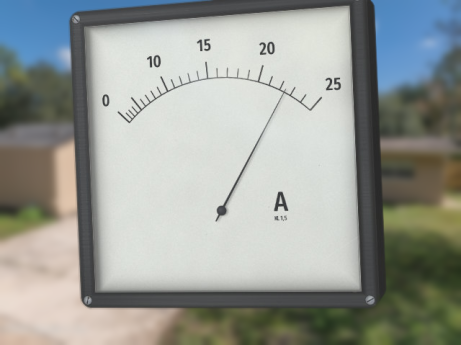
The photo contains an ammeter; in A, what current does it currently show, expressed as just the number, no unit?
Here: 22.5
